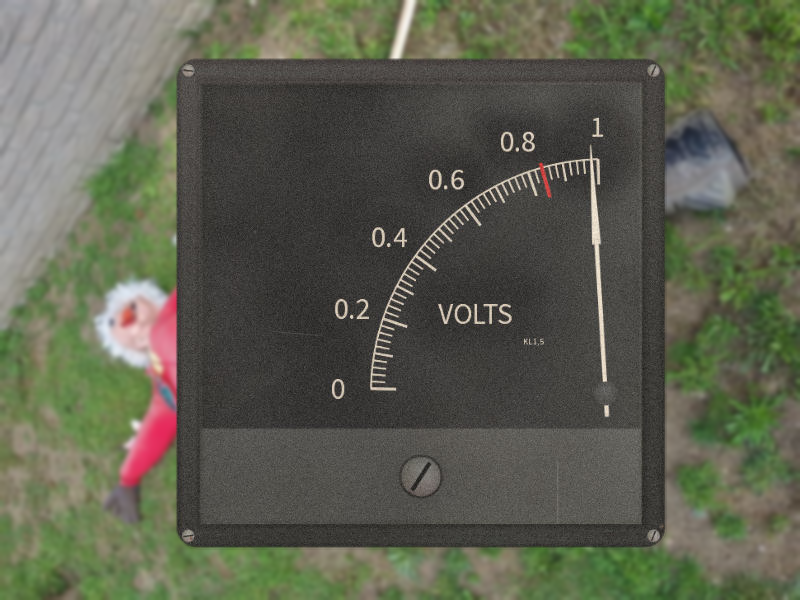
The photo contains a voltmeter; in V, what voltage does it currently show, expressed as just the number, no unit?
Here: 0.98
